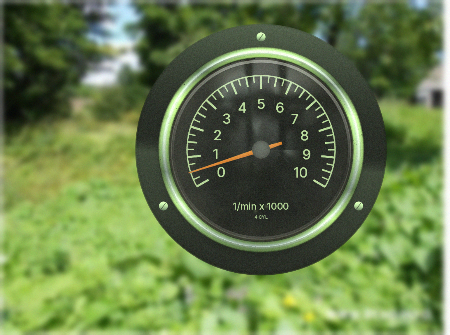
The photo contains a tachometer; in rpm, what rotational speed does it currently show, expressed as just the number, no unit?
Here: 500
